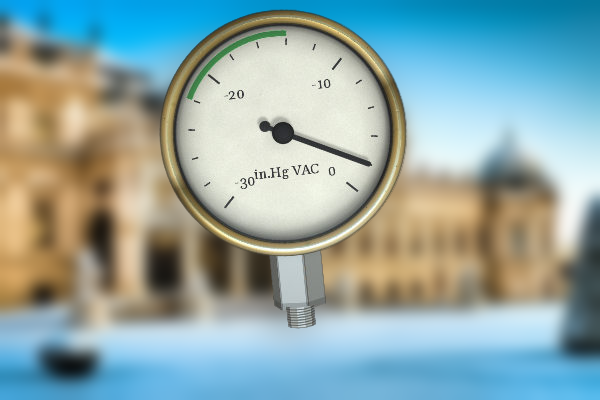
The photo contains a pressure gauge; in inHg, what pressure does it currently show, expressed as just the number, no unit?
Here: -2
